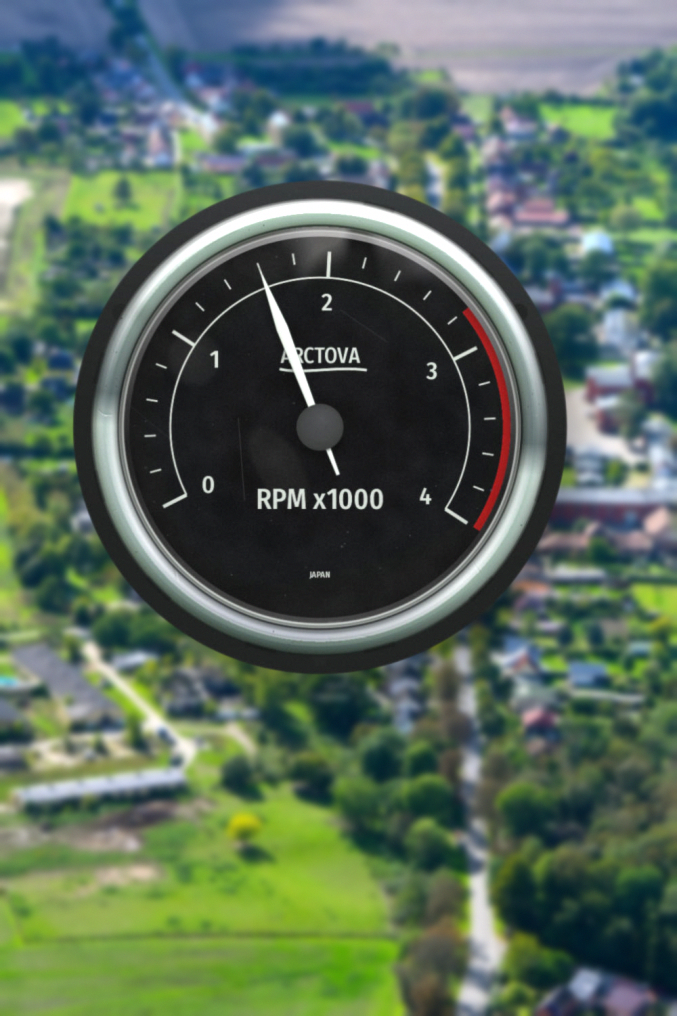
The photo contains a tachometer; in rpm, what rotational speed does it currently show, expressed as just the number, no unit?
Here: 1600
